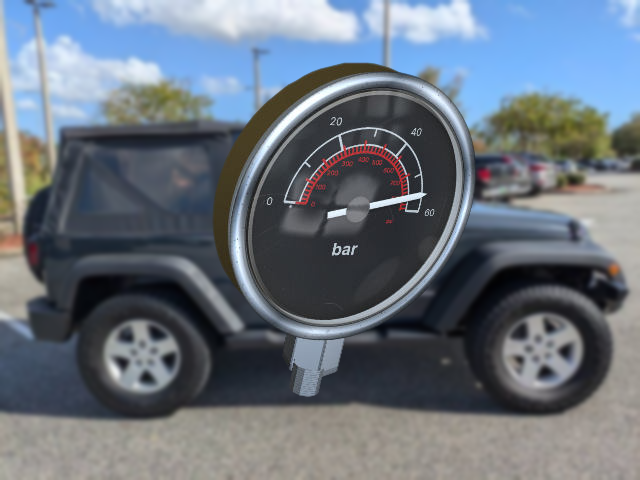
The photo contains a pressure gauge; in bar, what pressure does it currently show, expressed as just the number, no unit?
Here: 55
